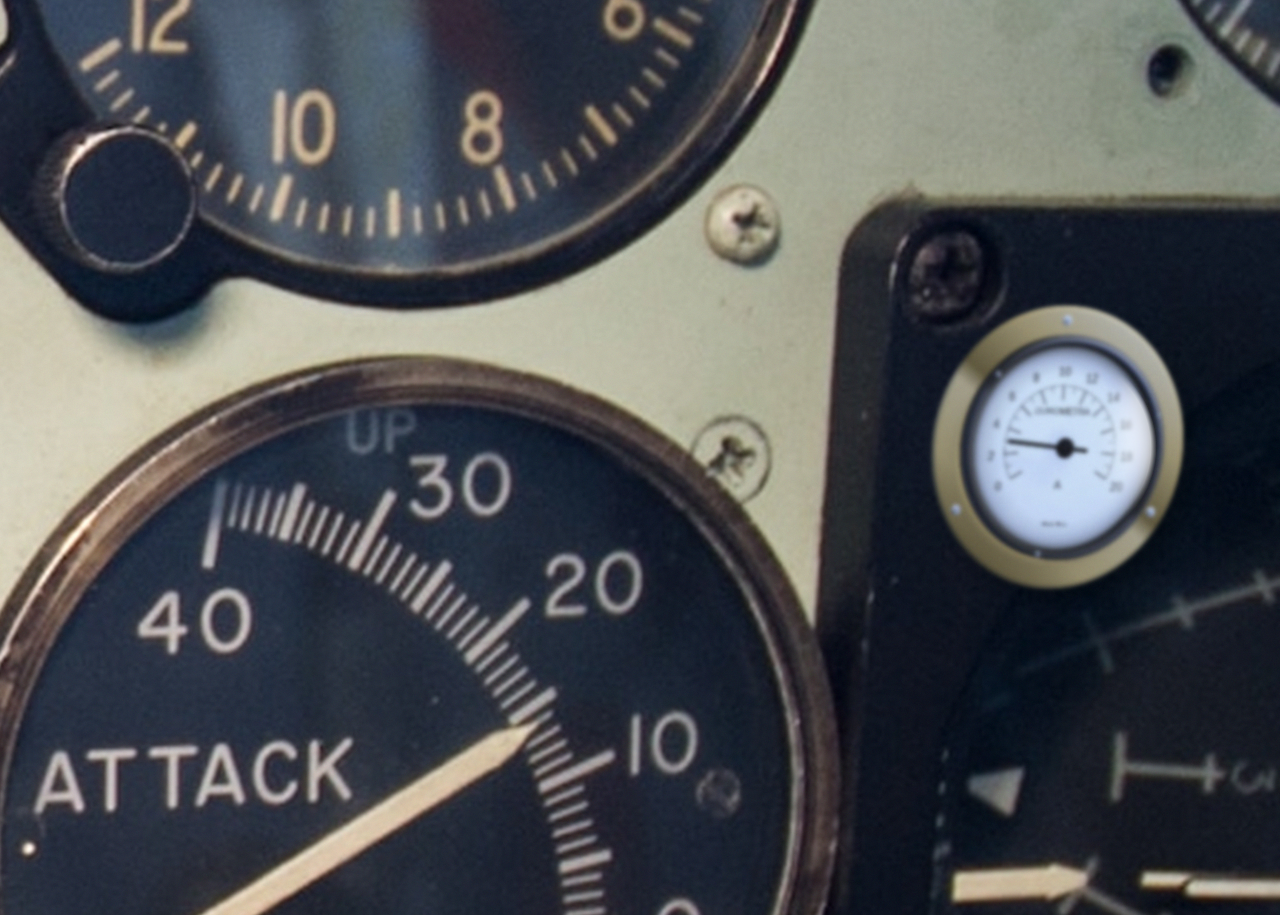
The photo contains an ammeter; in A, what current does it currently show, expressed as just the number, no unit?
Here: 3
